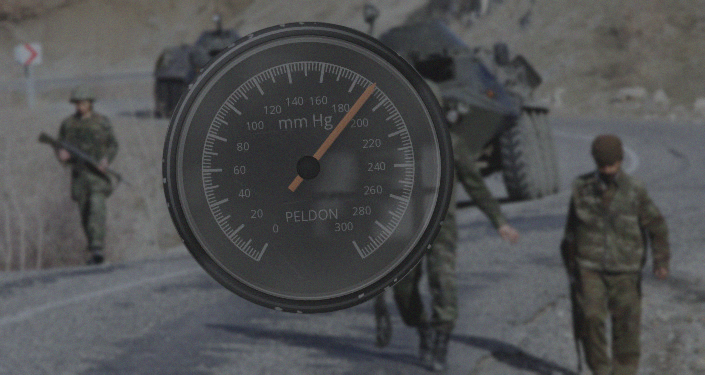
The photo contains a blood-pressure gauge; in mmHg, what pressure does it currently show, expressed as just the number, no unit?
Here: 190
